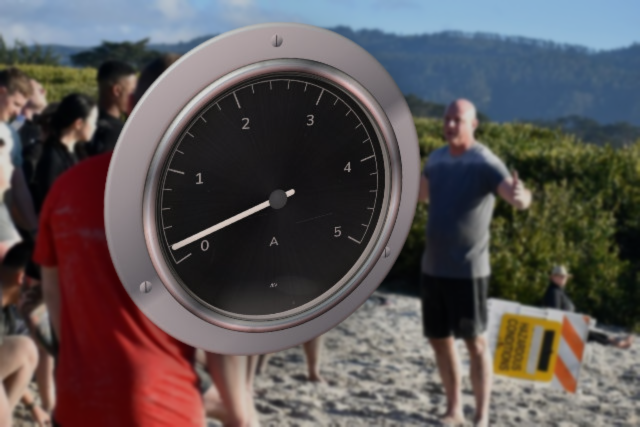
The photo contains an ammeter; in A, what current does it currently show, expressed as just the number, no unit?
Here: 0.2
